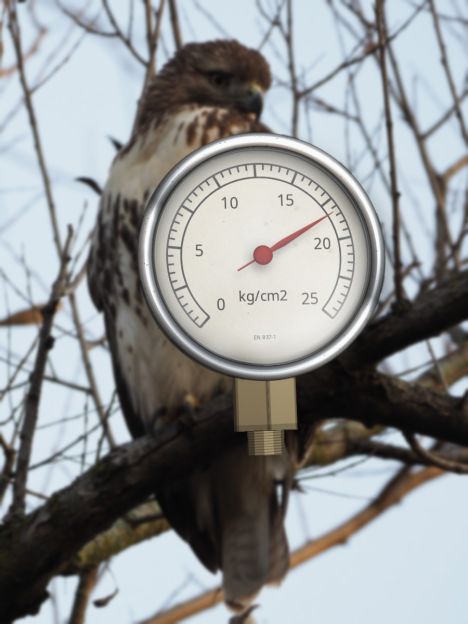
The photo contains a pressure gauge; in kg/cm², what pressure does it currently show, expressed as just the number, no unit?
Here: 18.25
